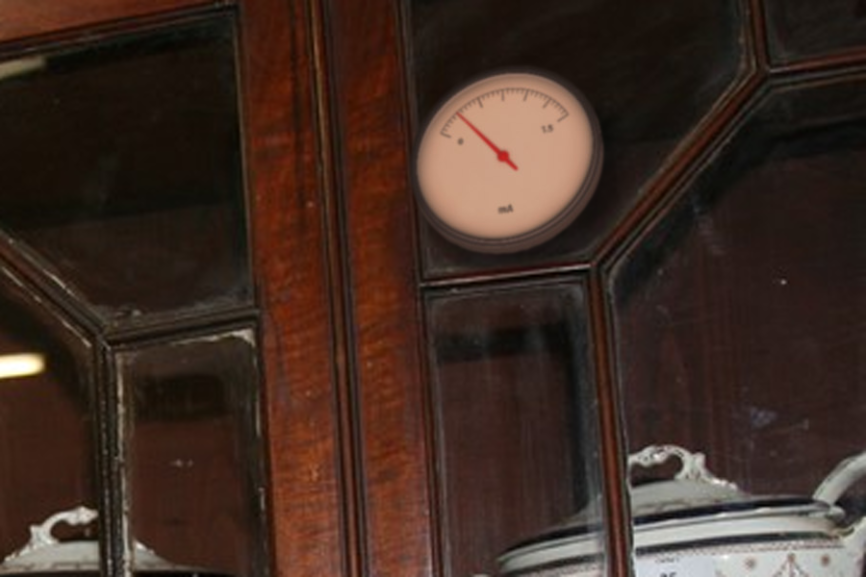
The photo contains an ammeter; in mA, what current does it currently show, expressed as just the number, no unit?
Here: 0.25
